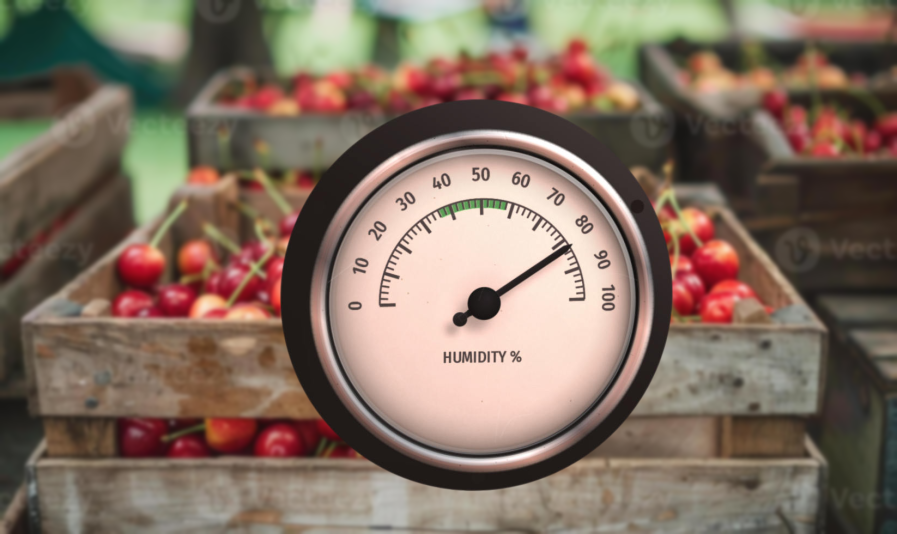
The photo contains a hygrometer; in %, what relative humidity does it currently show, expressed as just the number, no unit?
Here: 82
